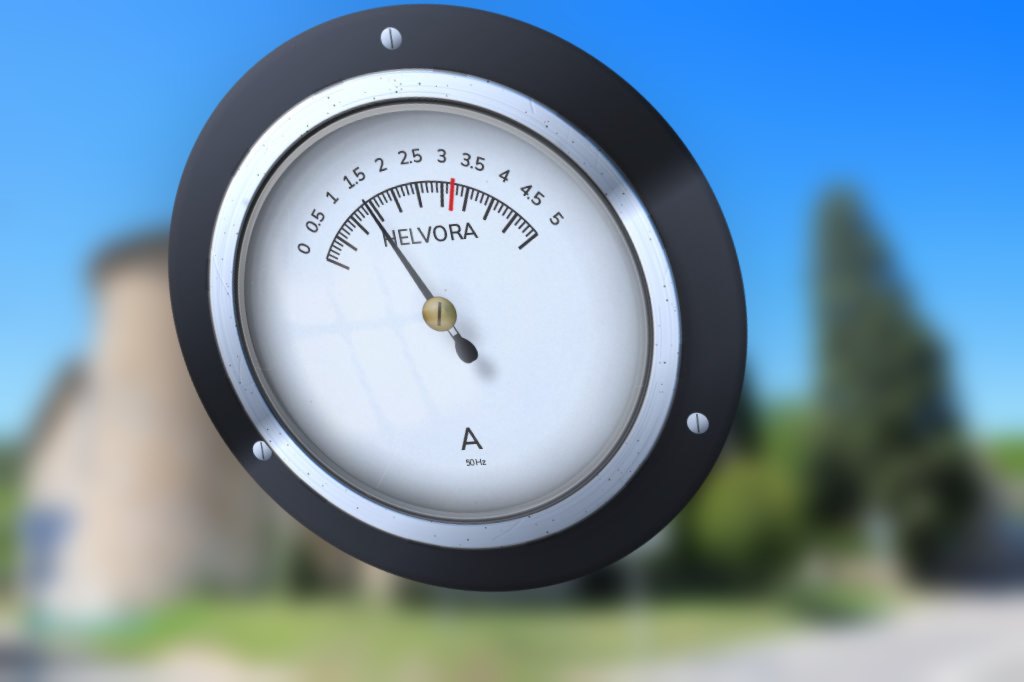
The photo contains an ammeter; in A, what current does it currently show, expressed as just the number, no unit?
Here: 1.5
